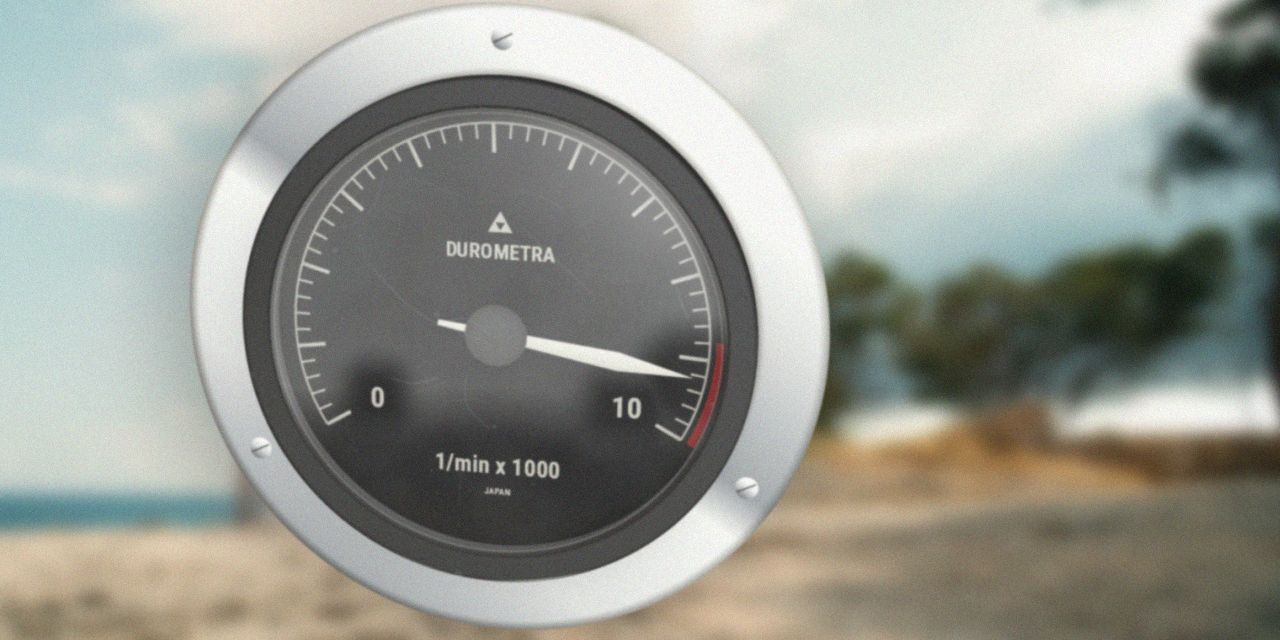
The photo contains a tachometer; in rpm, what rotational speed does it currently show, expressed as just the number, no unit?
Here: 9200
